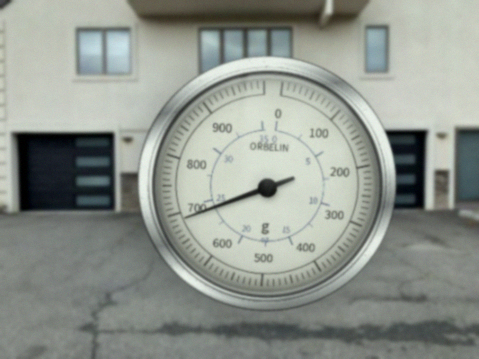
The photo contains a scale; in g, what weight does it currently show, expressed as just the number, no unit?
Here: 690
